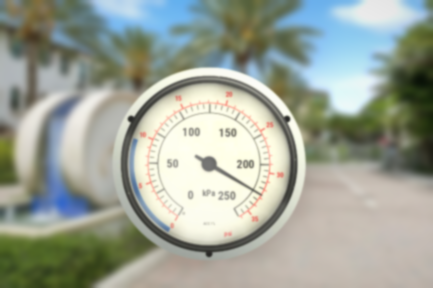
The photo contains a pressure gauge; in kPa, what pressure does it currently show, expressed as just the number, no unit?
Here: 225
